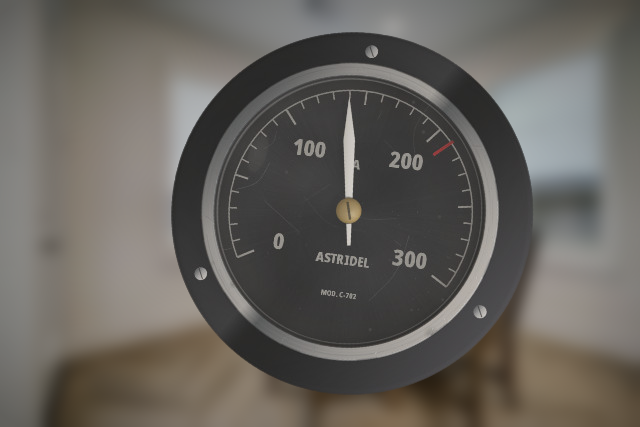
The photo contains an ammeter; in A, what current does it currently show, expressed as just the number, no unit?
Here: 140
